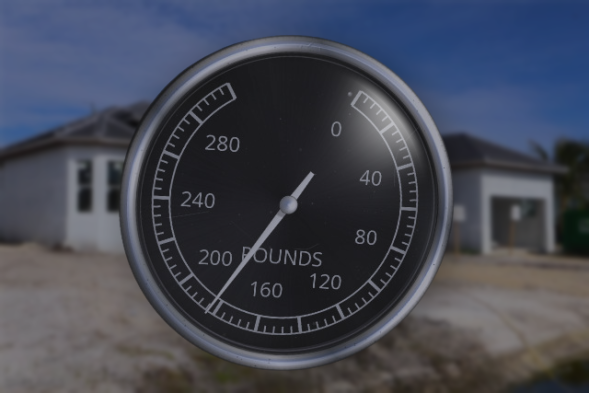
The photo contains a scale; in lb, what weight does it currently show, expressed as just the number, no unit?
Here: 184
